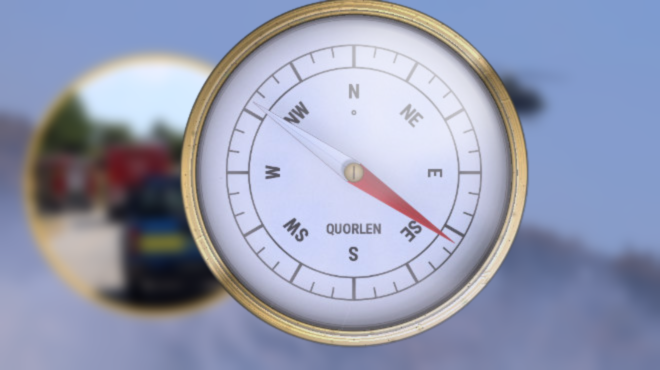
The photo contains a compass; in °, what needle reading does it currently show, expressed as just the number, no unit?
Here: 125
